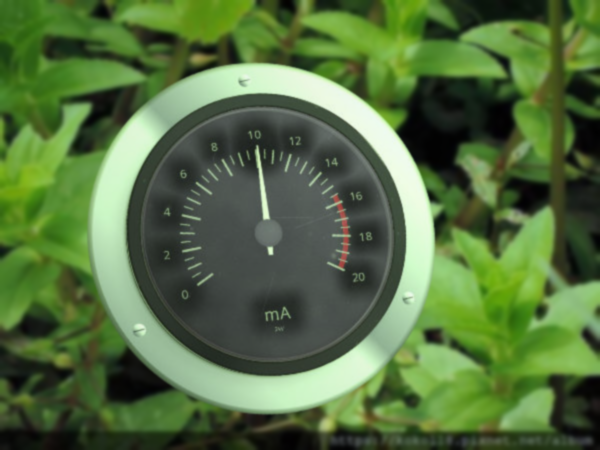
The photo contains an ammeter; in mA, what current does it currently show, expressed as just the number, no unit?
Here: 10
